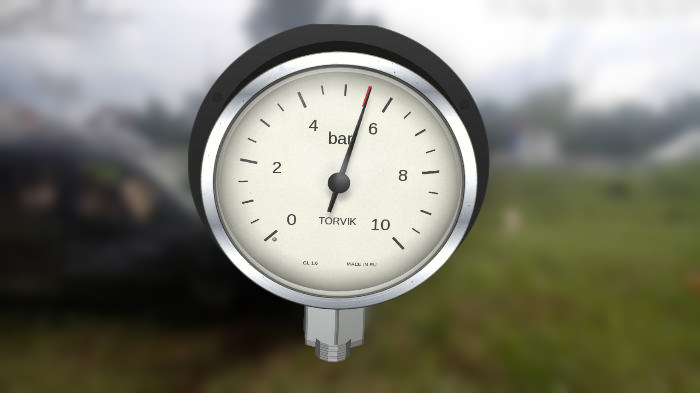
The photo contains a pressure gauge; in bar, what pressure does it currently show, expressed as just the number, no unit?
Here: 5.5
